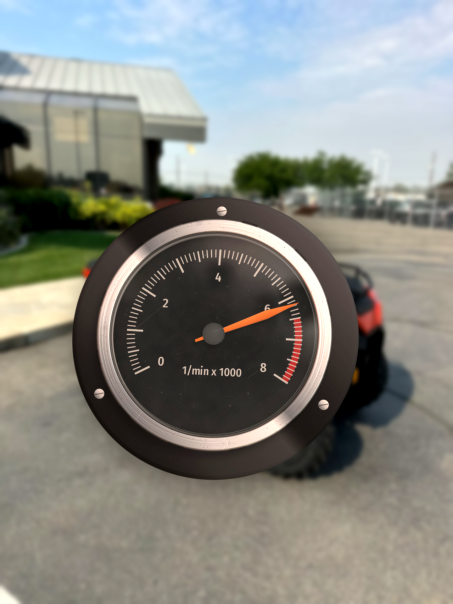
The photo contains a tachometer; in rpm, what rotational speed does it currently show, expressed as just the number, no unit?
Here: 6200
